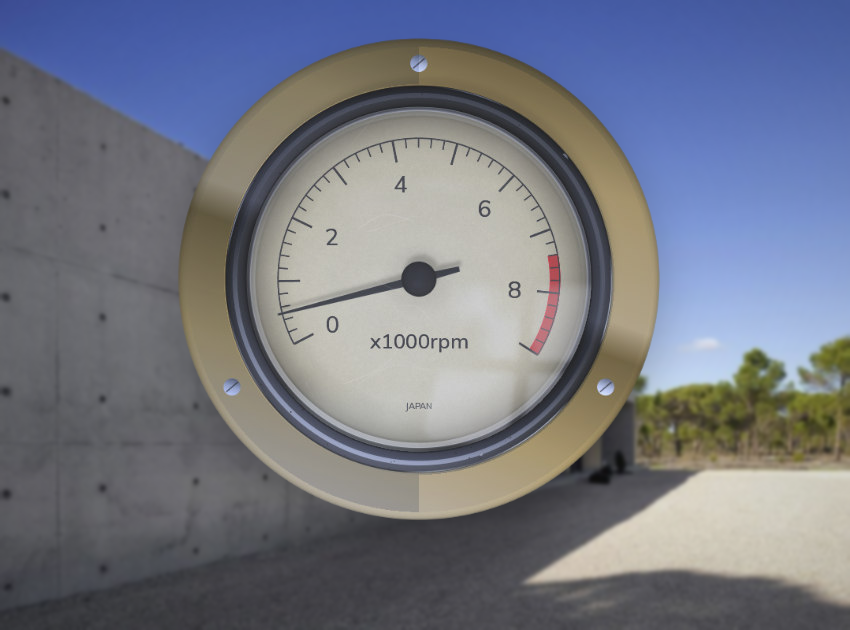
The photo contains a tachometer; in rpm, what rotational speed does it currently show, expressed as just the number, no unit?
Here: 500
